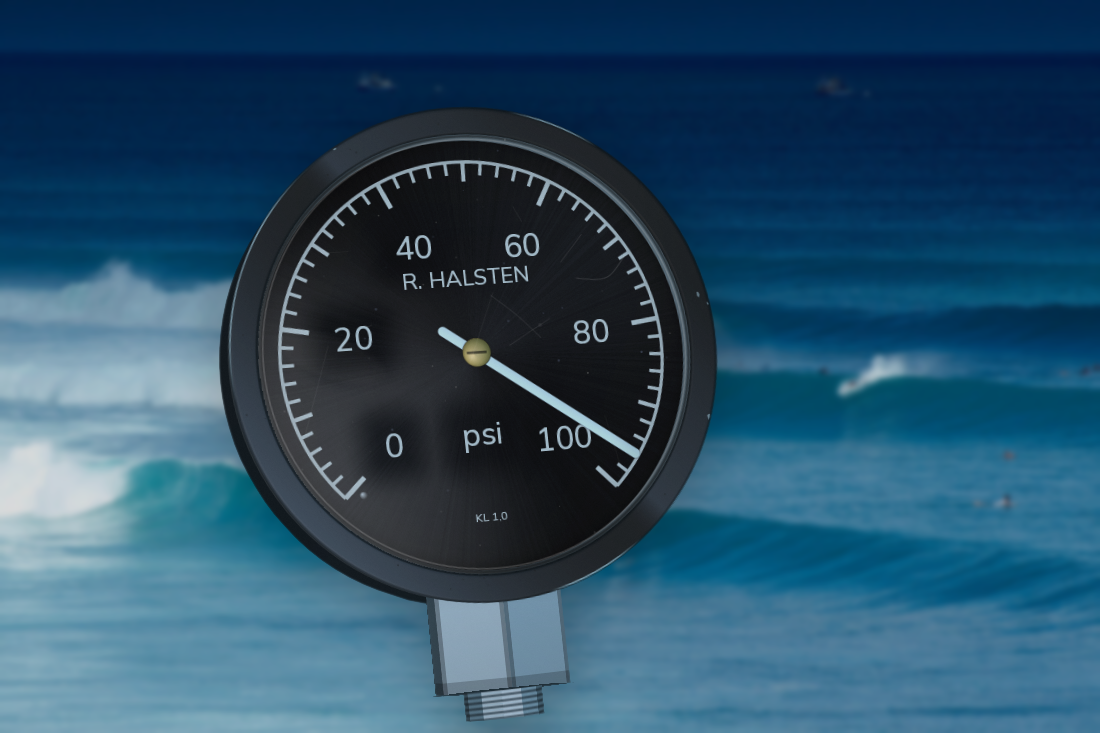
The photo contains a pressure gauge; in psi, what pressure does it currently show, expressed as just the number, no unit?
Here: 96
